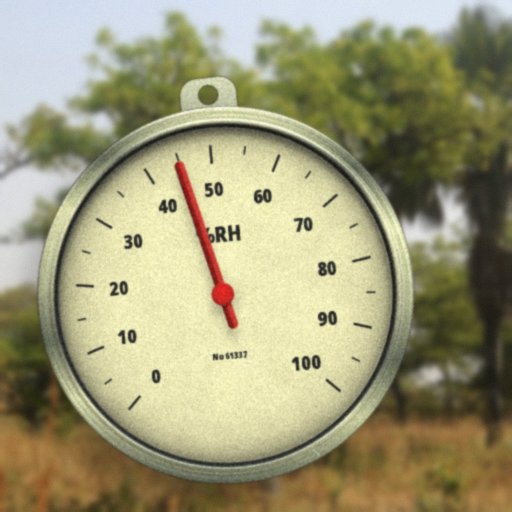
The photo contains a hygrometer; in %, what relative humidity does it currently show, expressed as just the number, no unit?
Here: 45
